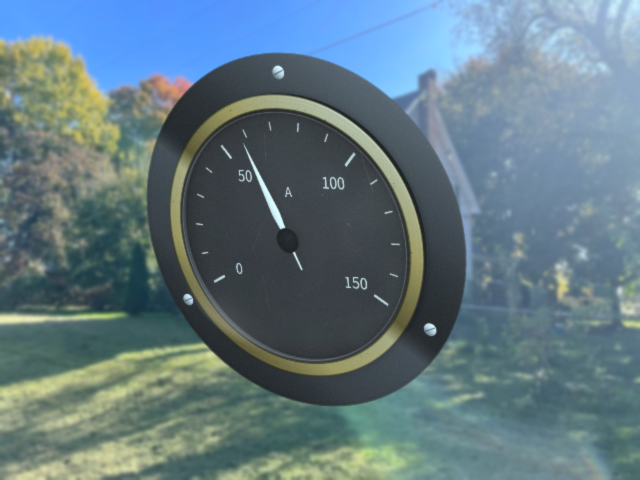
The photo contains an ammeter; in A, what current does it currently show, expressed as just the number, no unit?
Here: 60
